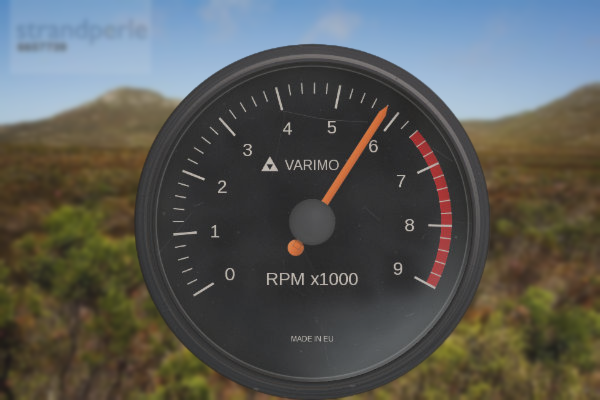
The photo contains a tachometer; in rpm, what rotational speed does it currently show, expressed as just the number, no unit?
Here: 5800
